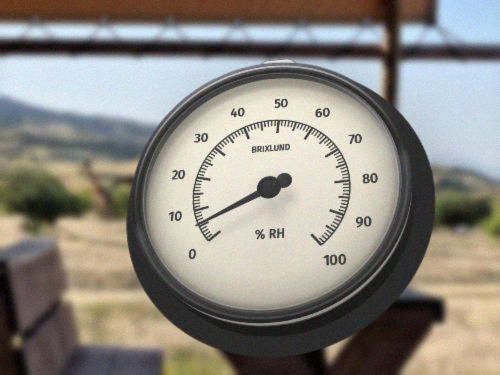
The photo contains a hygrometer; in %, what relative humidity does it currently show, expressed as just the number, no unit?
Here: 5
